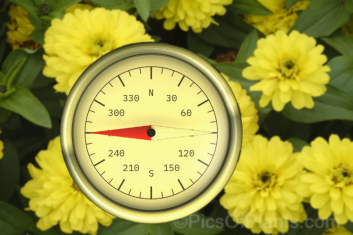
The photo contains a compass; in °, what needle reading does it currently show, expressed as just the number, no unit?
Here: 270
